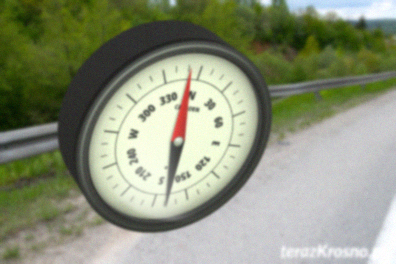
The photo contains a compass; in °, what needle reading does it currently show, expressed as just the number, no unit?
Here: 350
